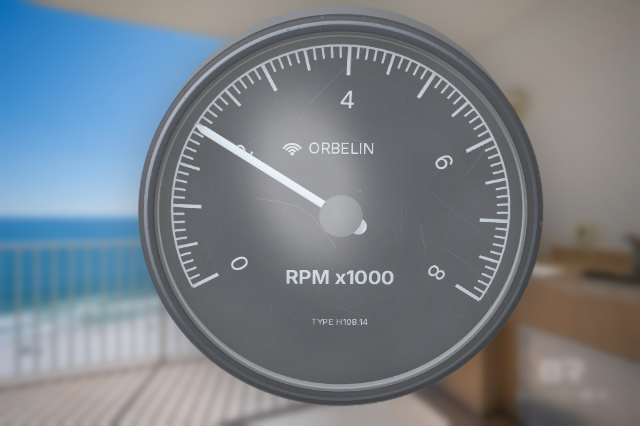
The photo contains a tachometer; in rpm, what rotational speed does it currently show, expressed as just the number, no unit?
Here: 2000
